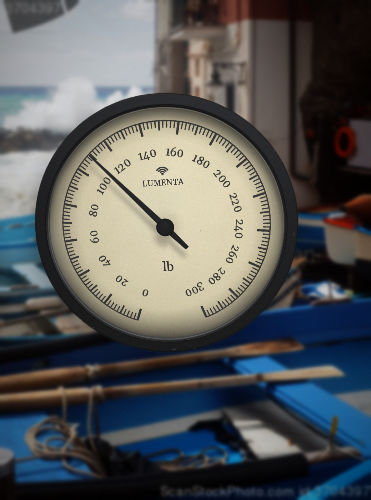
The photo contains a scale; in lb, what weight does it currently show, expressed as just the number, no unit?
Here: 110
